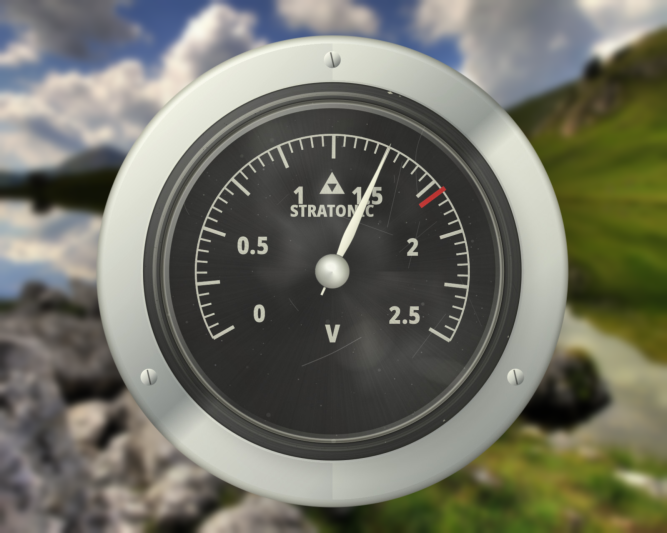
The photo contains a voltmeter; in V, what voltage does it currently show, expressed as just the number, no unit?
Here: 1.5
